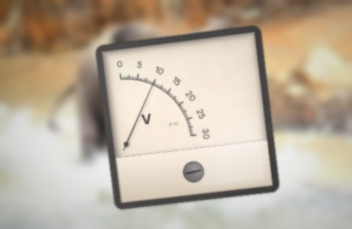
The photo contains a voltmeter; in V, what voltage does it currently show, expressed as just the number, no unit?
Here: 10
